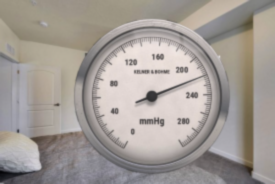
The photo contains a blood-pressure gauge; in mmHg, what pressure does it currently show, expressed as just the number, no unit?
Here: 220
